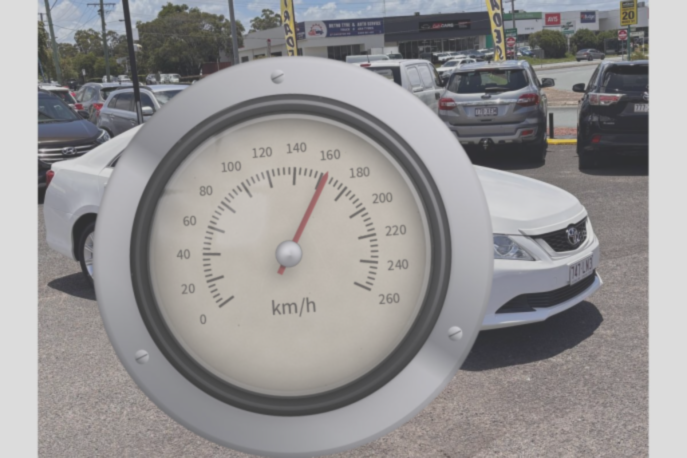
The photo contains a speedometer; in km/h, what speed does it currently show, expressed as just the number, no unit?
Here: 164
